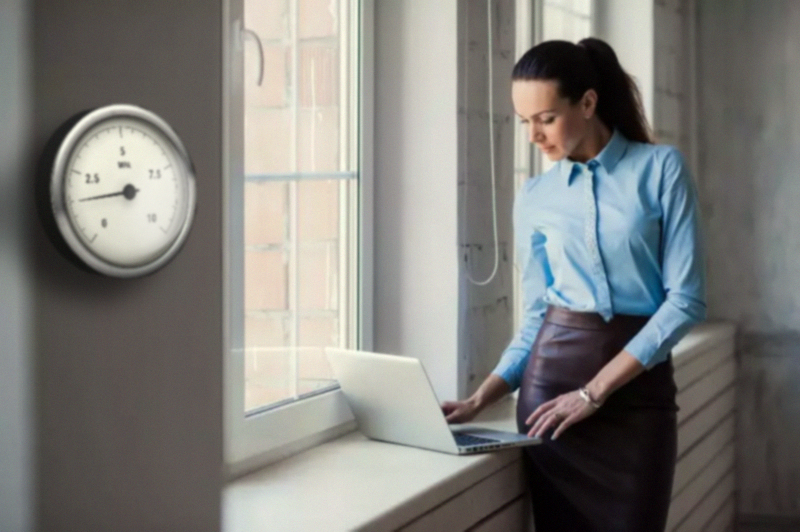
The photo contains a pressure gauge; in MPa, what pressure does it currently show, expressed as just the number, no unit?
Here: 1.5
